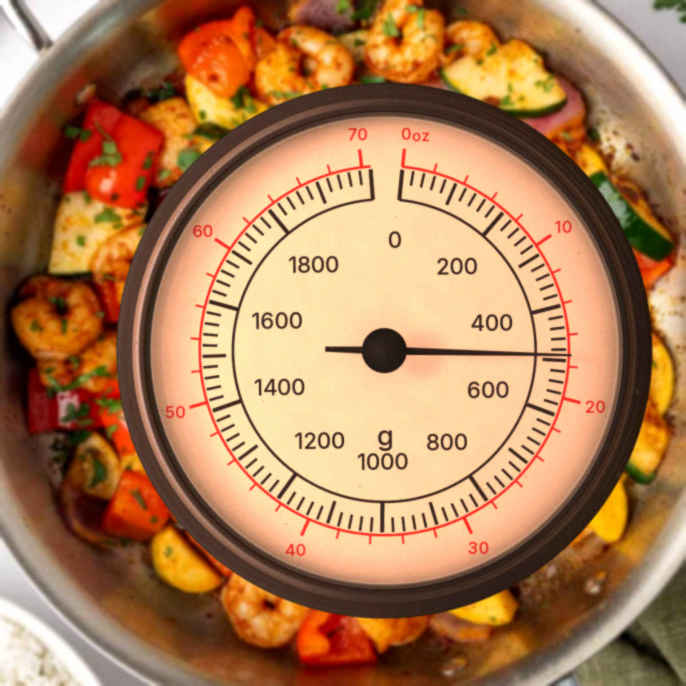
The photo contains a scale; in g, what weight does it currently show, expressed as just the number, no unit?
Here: 490
